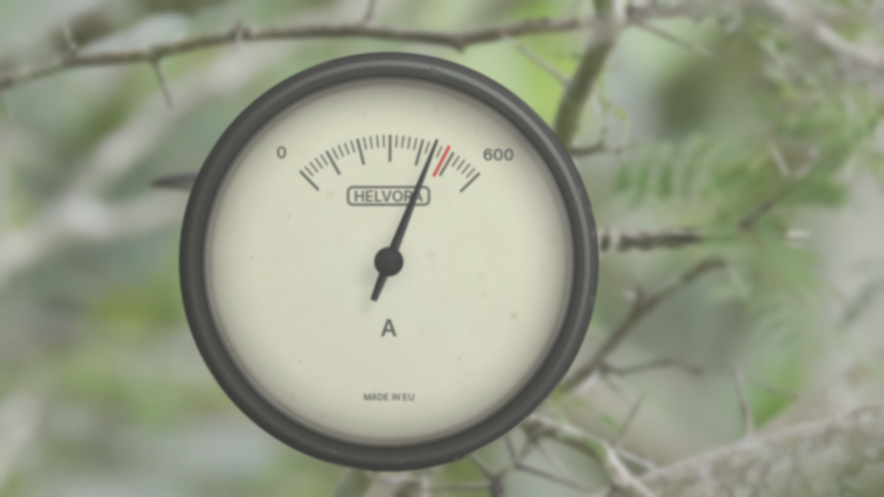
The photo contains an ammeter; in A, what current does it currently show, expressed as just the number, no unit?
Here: 440
